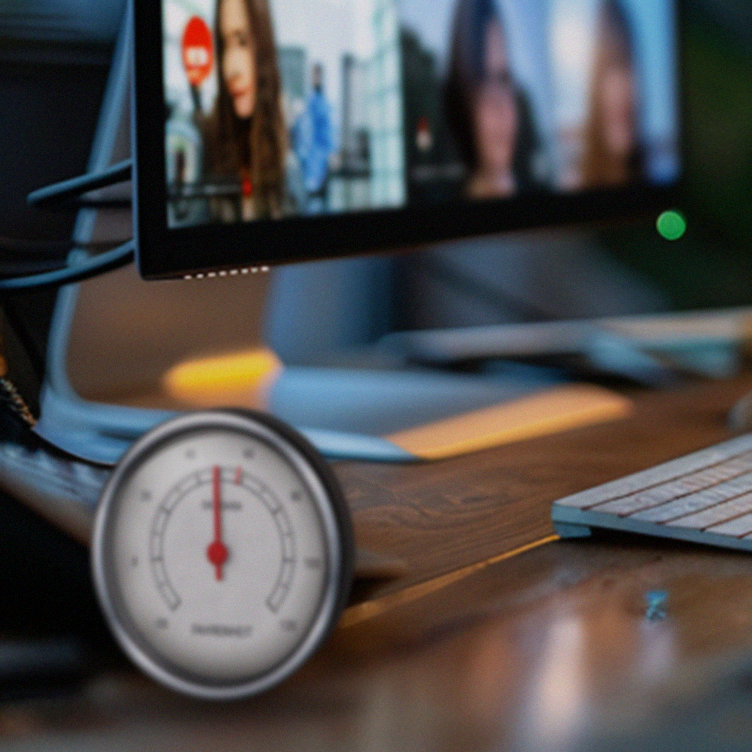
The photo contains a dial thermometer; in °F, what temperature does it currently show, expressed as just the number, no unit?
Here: 50
